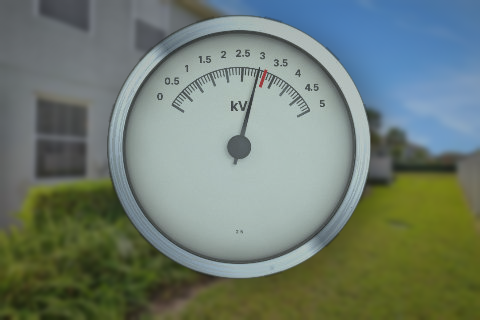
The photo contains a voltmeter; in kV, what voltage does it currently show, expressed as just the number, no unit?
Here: 3
